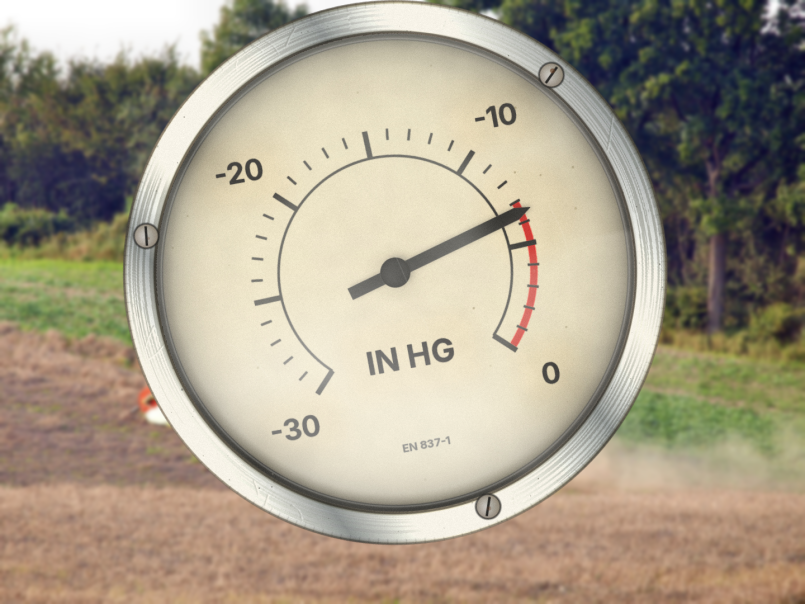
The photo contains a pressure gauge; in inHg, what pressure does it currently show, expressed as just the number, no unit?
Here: -6.5
